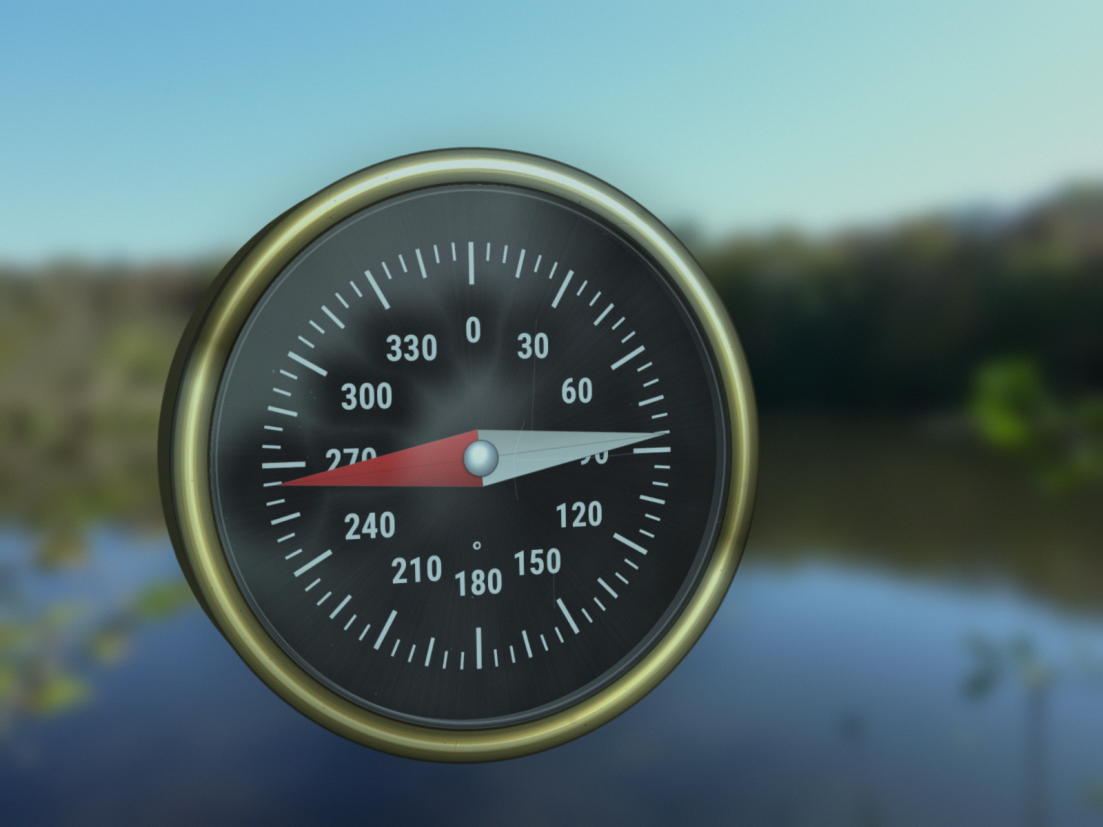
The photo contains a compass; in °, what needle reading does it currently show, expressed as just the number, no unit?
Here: 265
